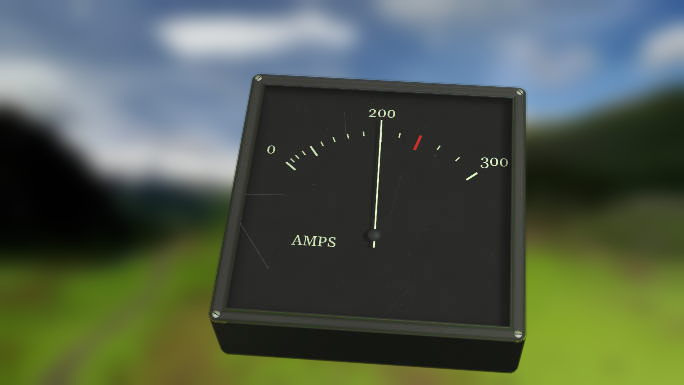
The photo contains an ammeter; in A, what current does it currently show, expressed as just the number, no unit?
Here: 200
